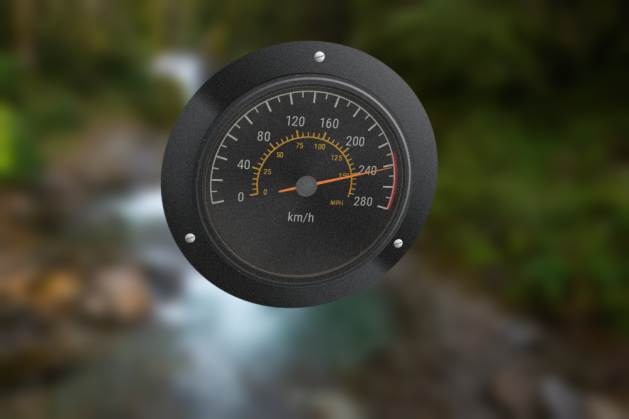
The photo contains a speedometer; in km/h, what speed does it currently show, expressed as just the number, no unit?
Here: 240
